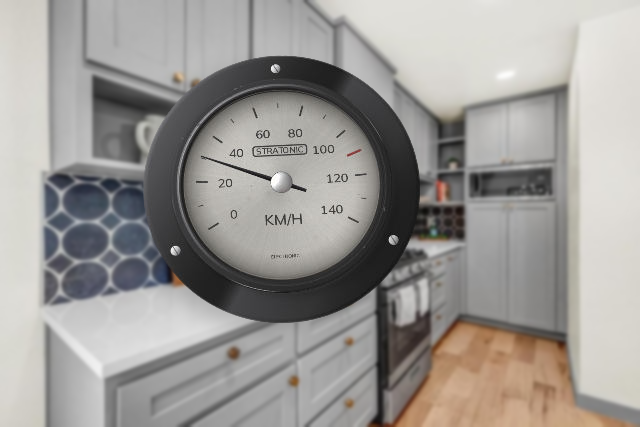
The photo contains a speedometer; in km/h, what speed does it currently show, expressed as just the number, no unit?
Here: 30
